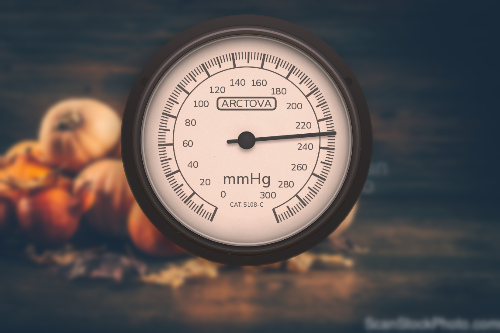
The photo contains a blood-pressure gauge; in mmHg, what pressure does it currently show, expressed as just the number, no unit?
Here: 230
